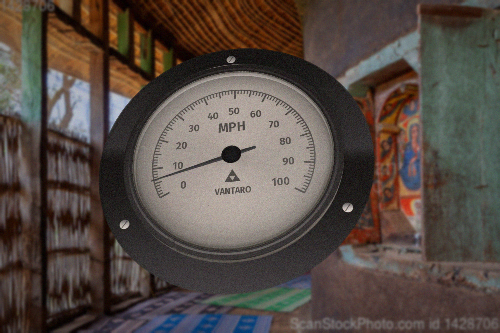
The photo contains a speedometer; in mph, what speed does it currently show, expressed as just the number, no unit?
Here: 5
